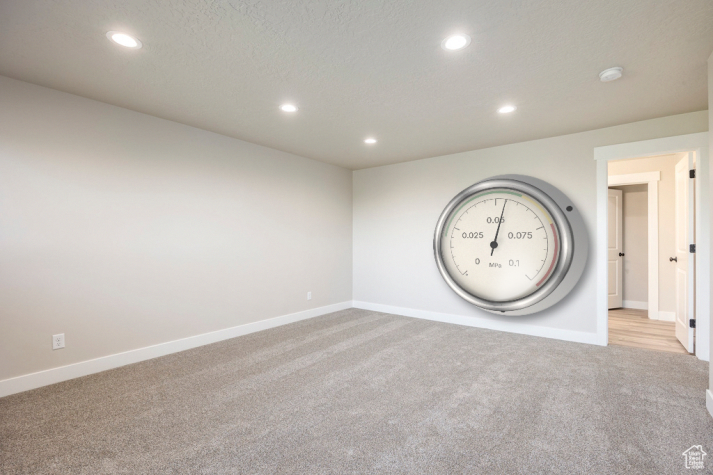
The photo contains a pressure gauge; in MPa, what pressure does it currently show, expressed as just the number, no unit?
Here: 0.055
